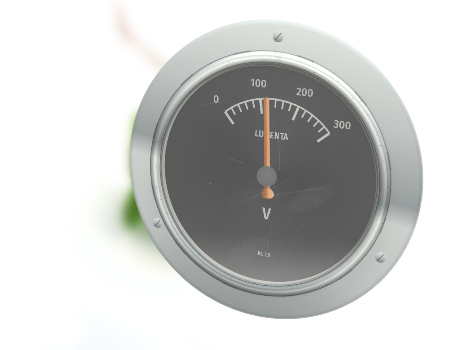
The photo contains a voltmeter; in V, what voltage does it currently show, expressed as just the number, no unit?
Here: 120
